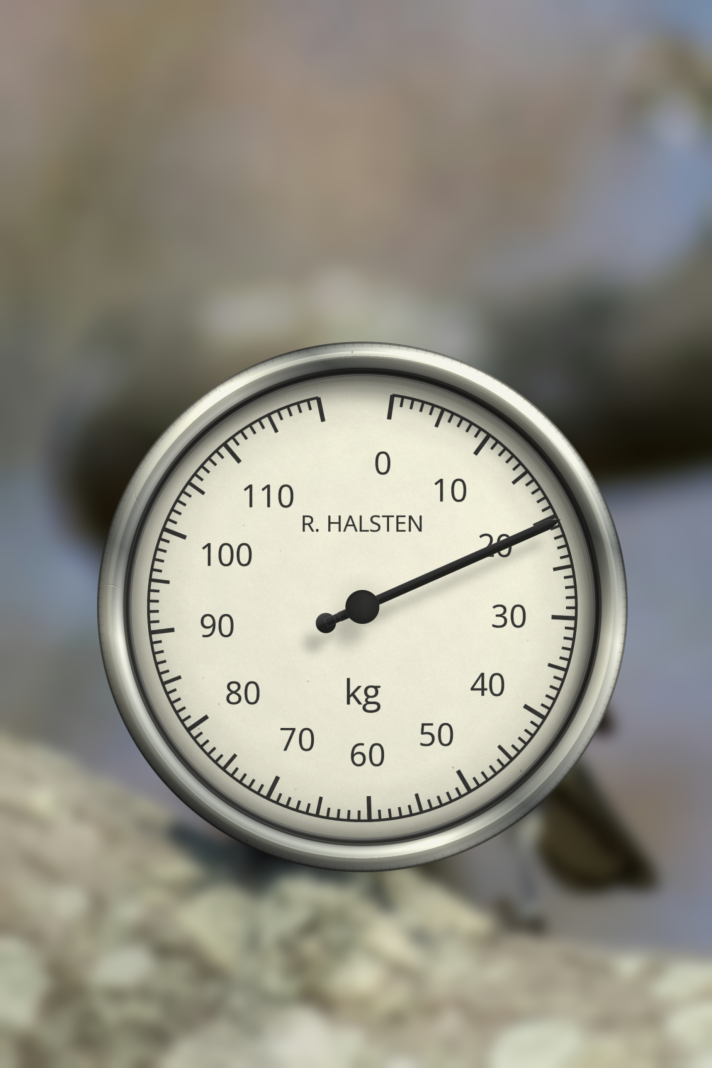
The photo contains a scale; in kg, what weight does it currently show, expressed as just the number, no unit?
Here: 20.5
